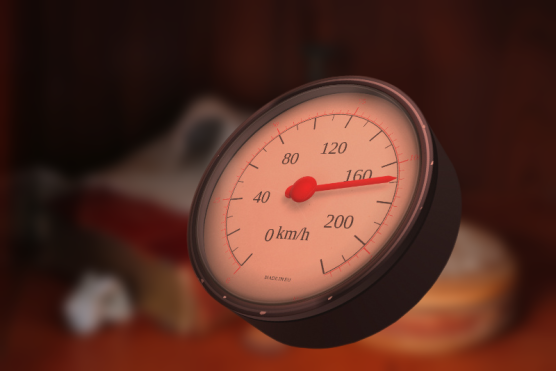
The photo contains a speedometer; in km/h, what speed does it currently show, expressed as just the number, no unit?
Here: 170
